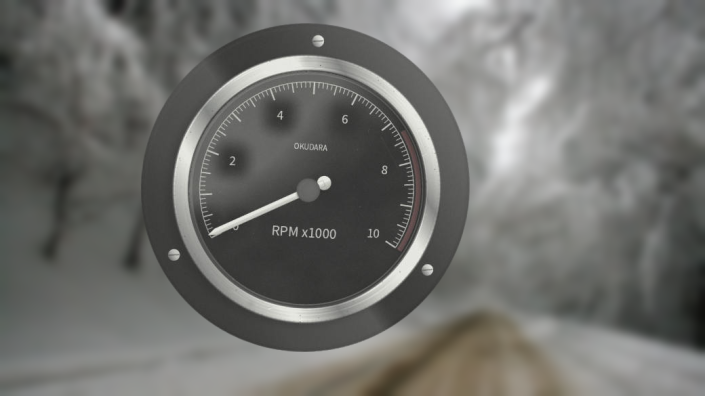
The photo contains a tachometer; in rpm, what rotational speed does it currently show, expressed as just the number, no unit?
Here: 100
